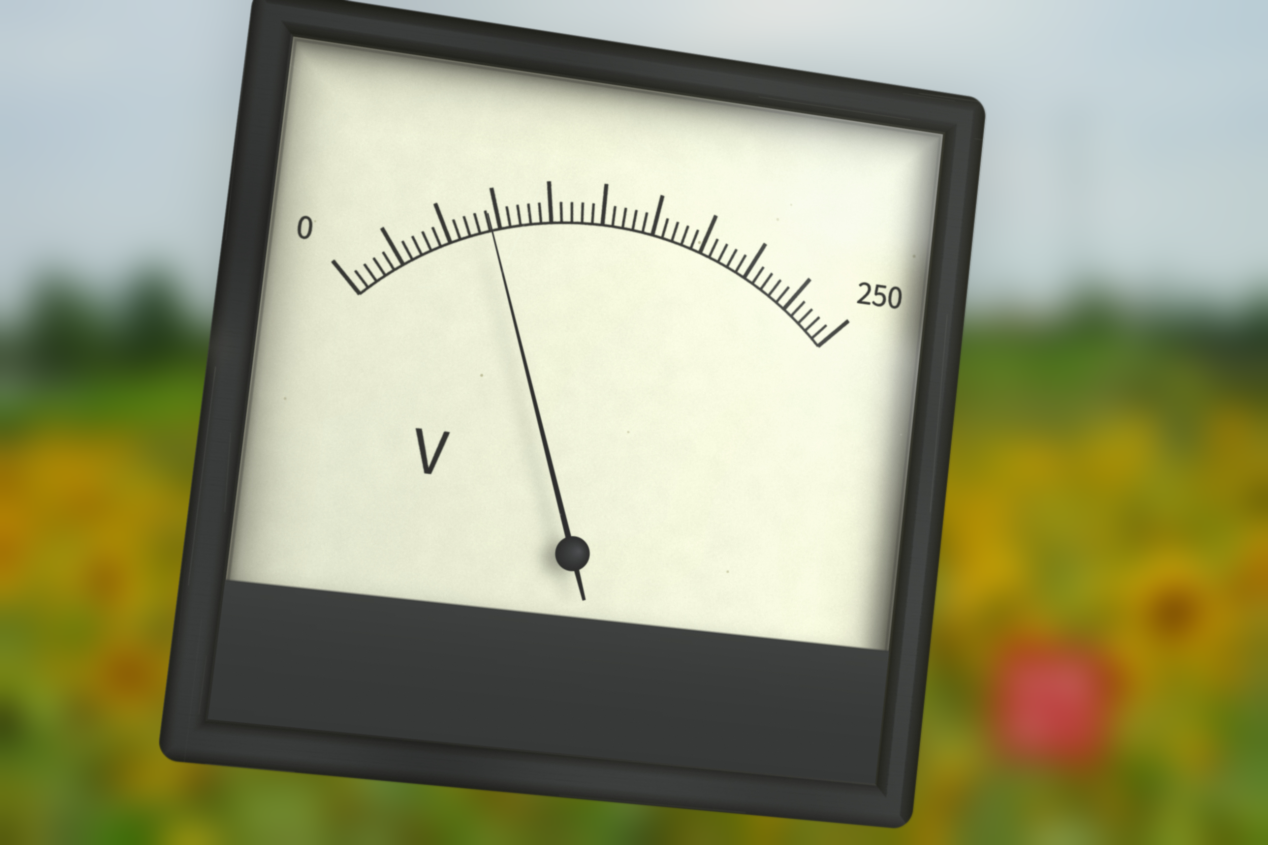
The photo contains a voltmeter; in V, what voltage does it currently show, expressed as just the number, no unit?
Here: 70
